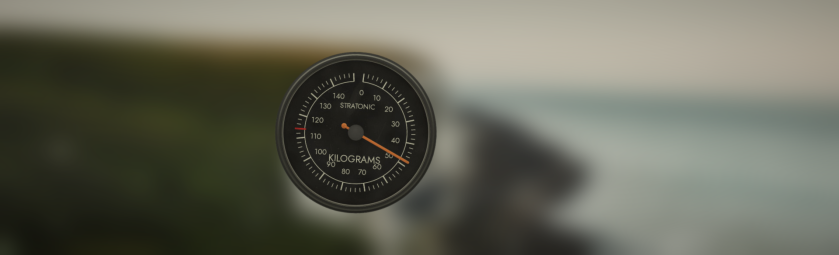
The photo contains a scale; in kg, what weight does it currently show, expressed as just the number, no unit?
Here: 48
